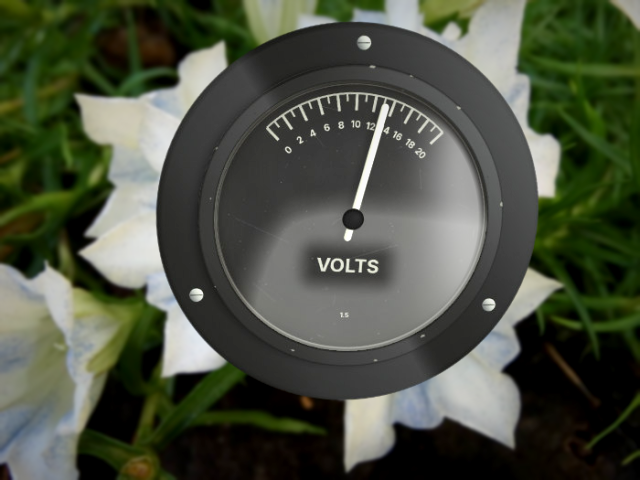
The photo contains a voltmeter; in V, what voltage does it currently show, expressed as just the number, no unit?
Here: 13
